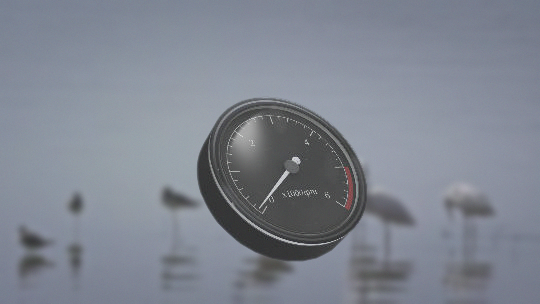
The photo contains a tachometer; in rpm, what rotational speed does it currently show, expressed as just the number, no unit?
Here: 100
